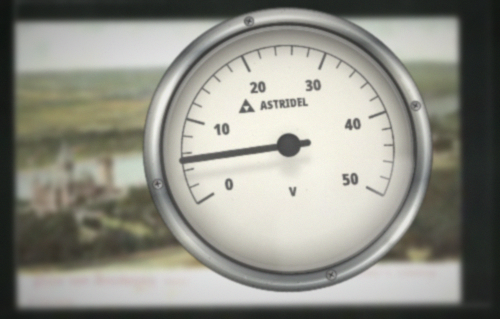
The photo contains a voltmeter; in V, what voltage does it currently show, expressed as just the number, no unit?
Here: 5
